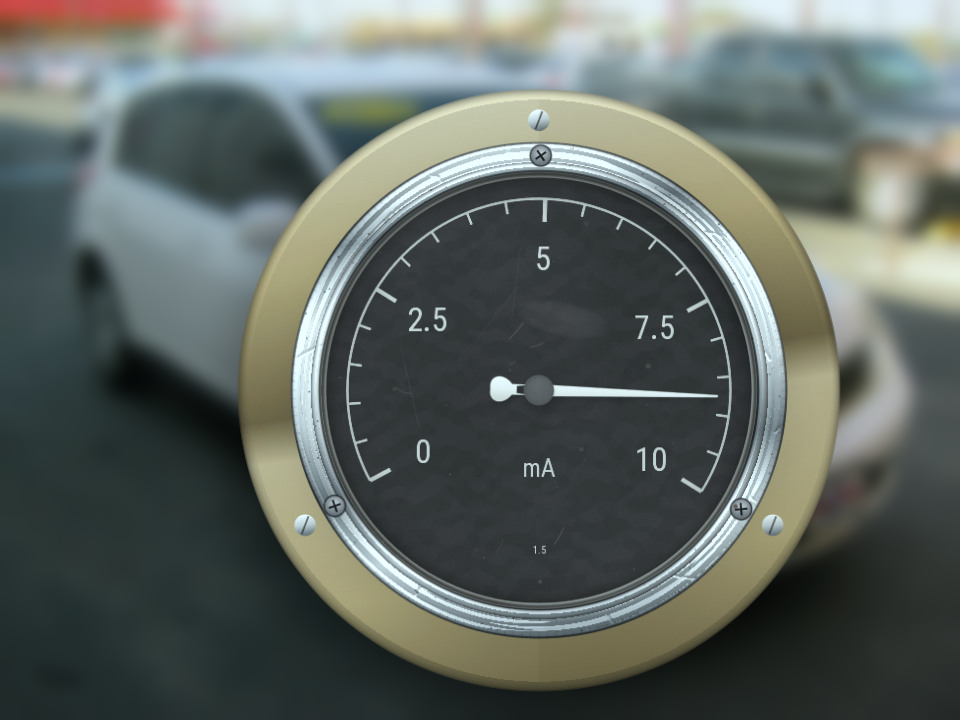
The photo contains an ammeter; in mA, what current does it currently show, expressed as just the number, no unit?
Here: 8.75
